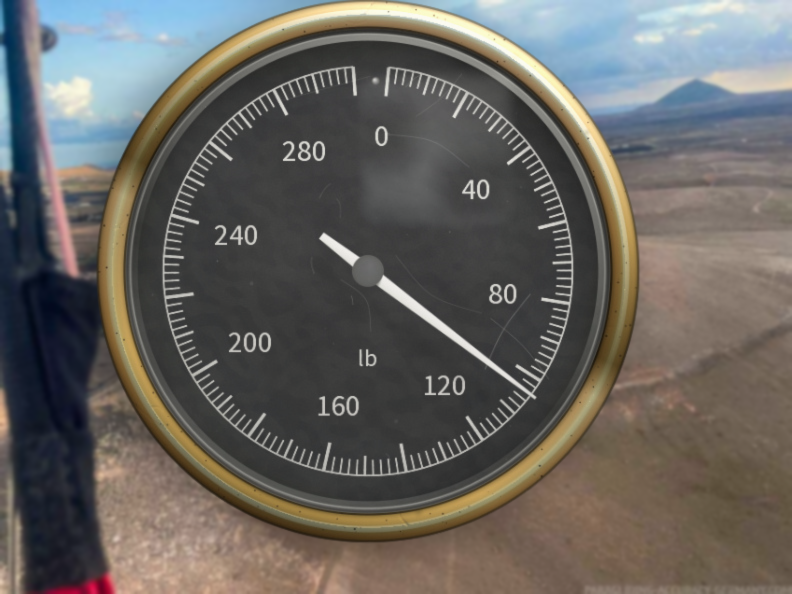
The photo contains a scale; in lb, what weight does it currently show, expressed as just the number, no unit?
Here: 104
